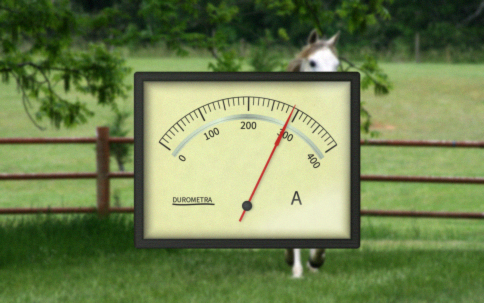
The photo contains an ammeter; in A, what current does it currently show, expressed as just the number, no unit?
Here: 290
